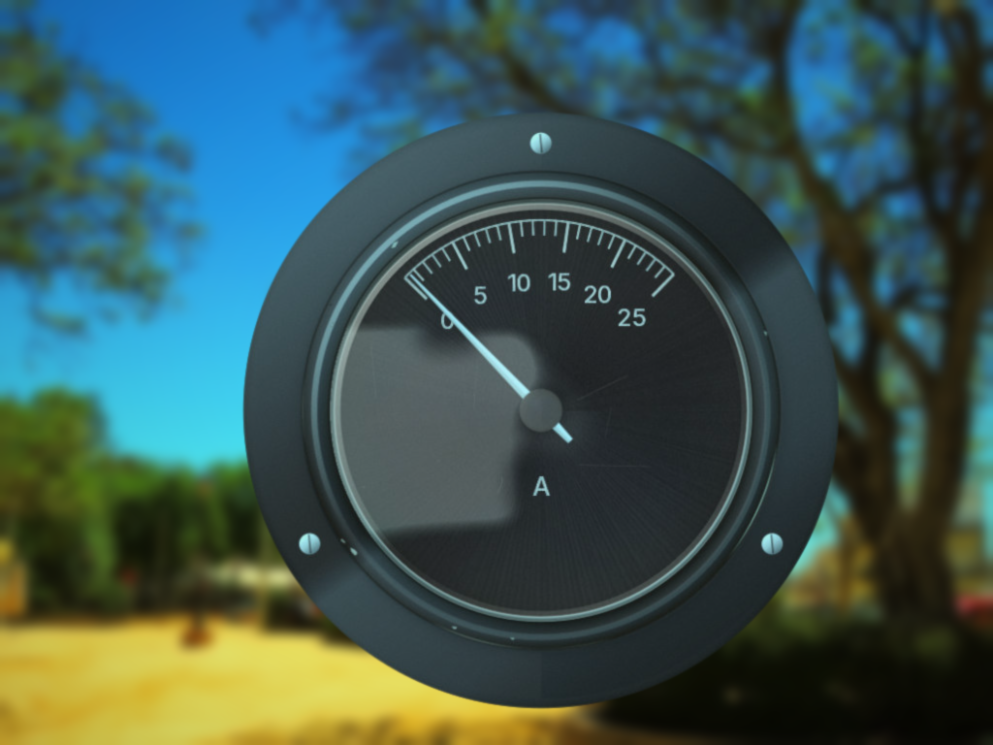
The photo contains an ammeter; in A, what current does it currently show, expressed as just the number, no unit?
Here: 0.5
